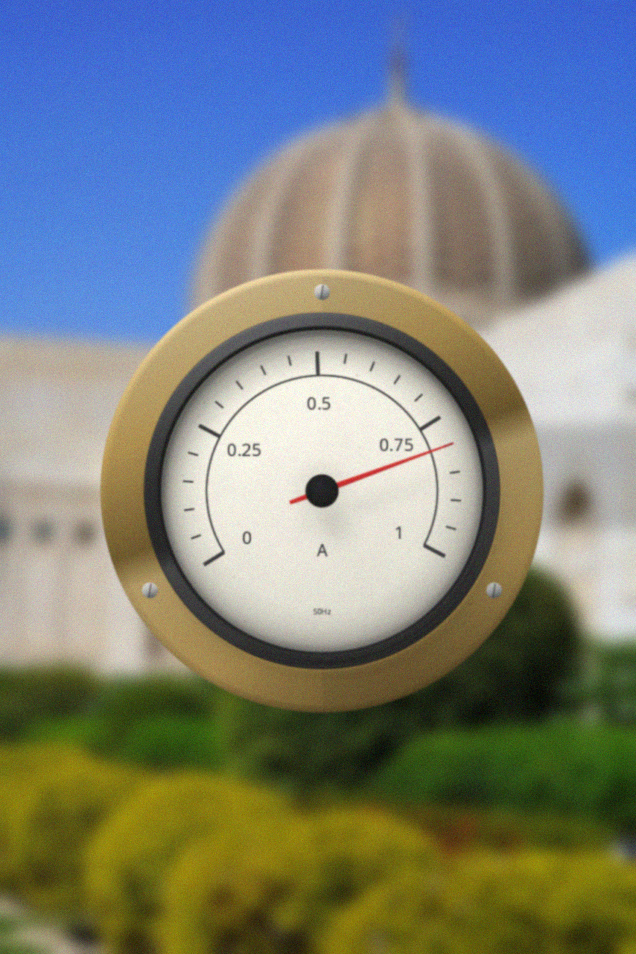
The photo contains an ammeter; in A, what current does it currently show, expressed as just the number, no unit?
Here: 0.8
